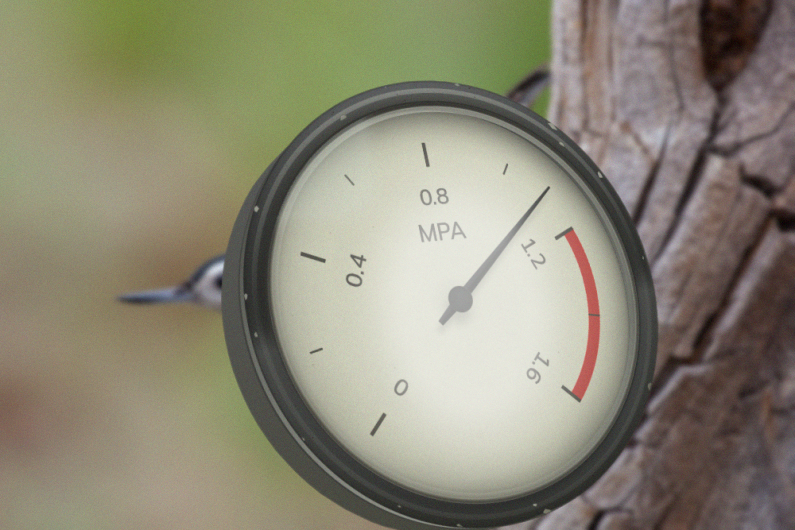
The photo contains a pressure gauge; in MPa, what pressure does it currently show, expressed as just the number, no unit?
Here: 1.1
